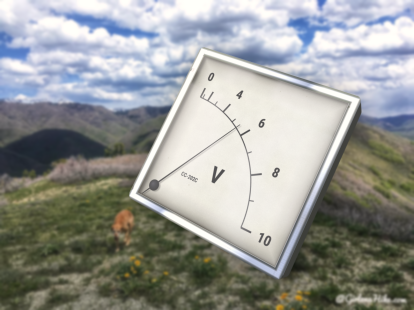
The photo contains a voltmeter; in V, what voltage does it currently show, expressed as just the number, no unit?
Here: 5.5
